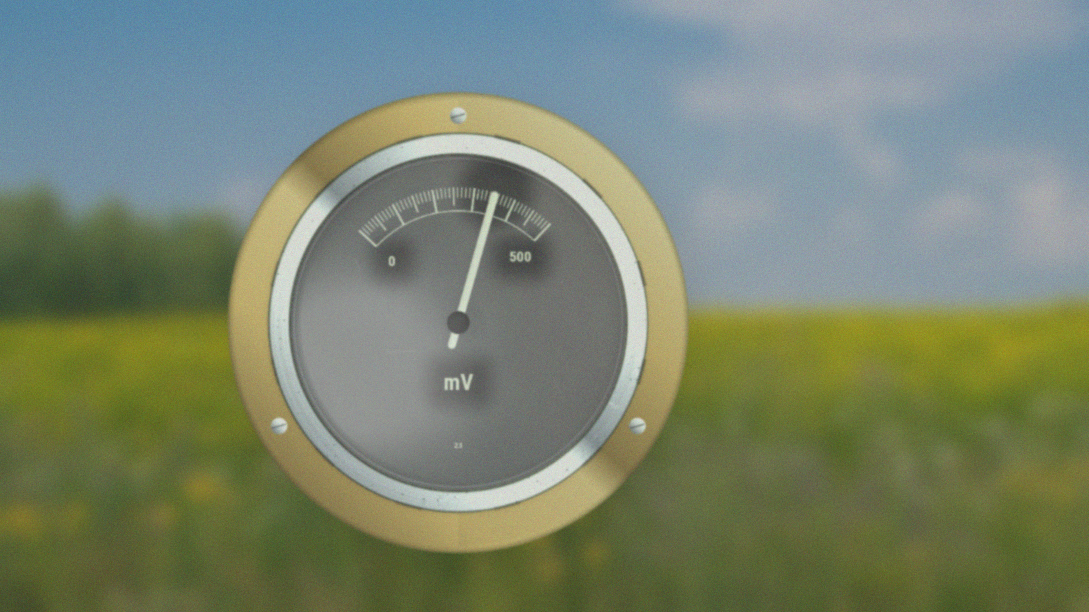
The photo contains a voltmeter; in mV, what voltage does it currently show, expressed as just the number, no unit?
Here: 350
